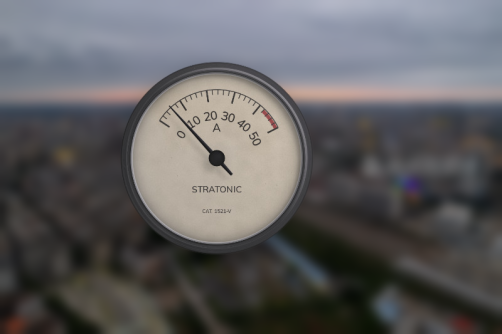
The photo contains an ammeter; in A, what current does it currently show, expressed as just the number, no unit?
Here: 6
